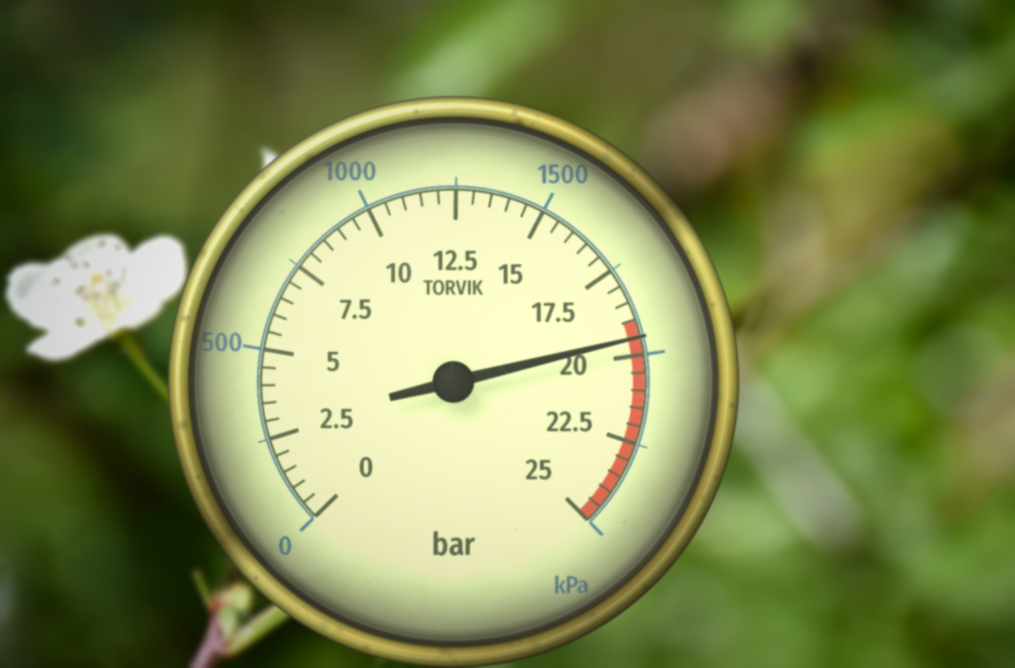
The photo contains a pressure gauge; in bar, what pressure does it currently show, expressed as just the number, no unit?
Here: 19.5
